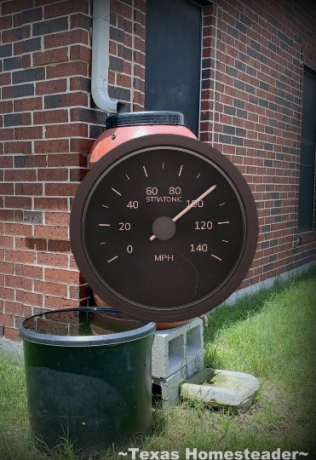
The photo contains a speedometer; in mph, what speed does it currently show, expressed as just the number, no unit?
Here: 100
